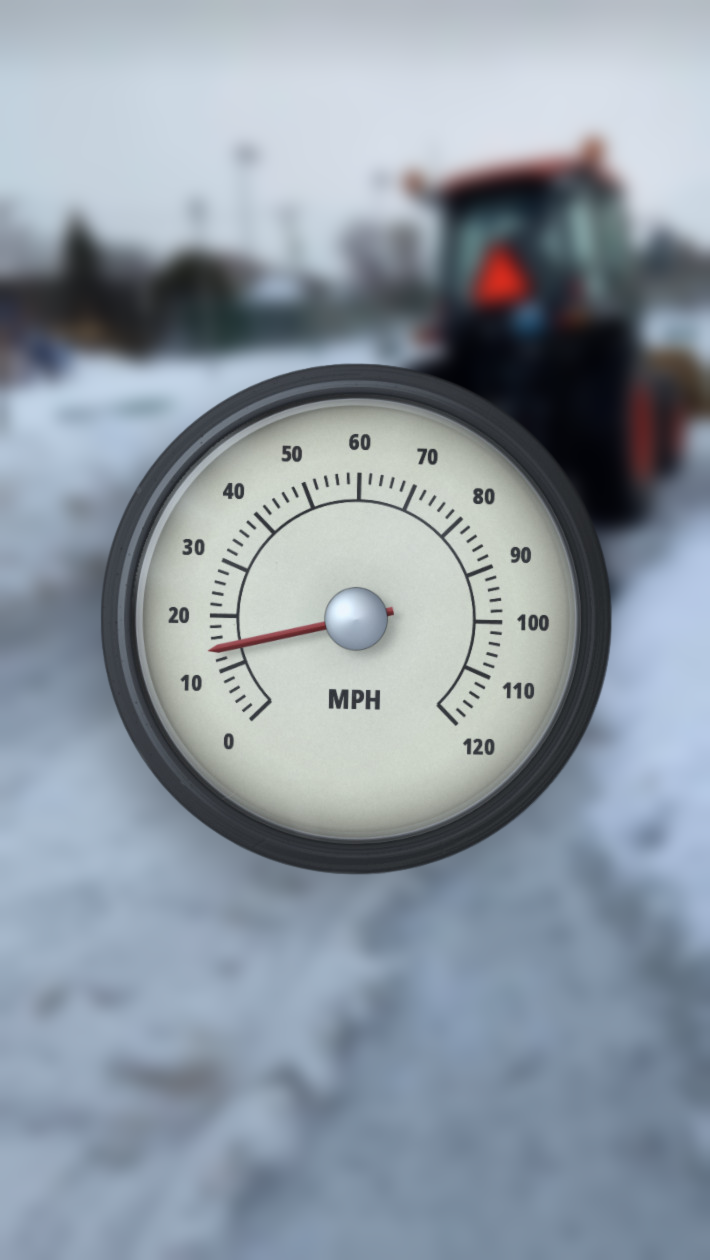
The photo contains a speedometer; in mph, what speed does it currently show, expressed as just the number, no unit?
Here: 14
